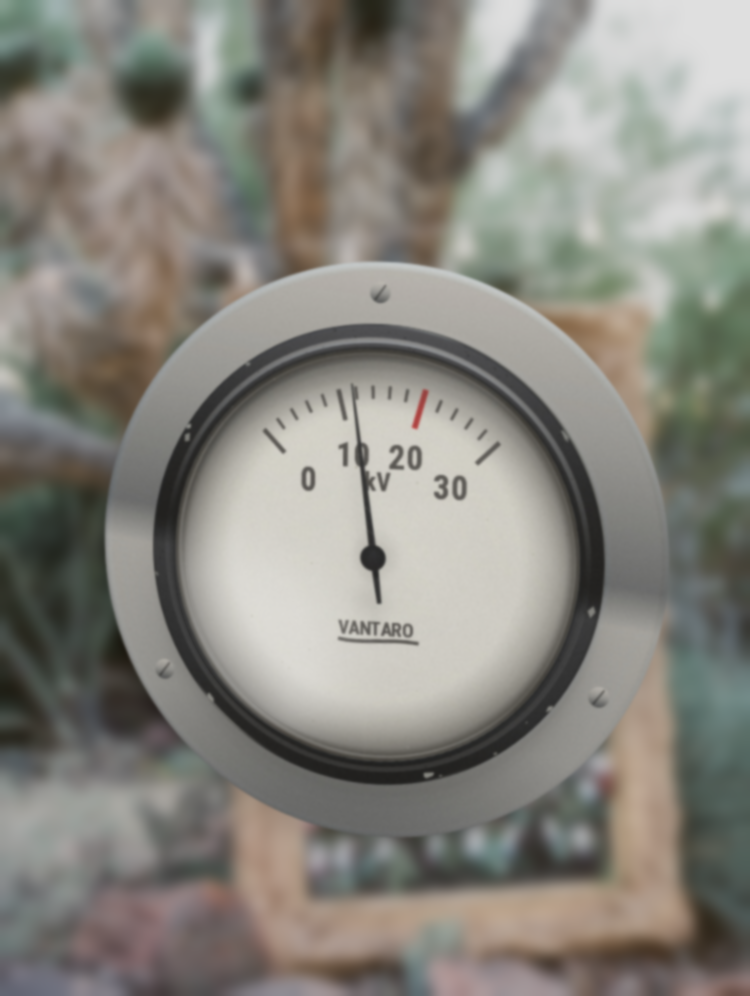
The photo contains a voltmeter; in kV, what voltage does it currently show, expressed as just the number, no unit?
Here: 12
